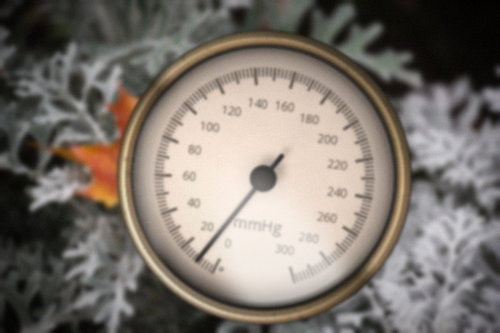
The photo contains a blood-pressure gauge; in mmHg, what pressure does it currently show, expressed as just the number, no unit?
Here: 10
